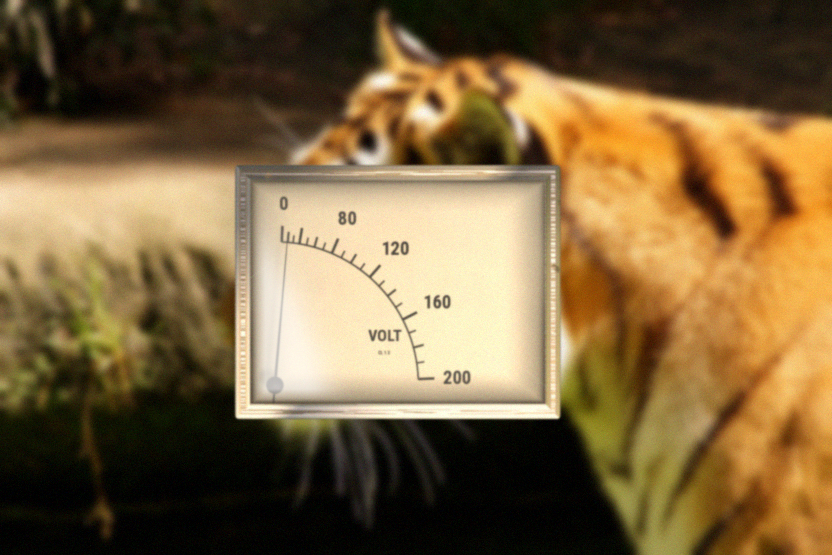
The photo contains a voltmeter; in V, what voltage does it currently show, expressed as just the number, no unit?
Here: 20
